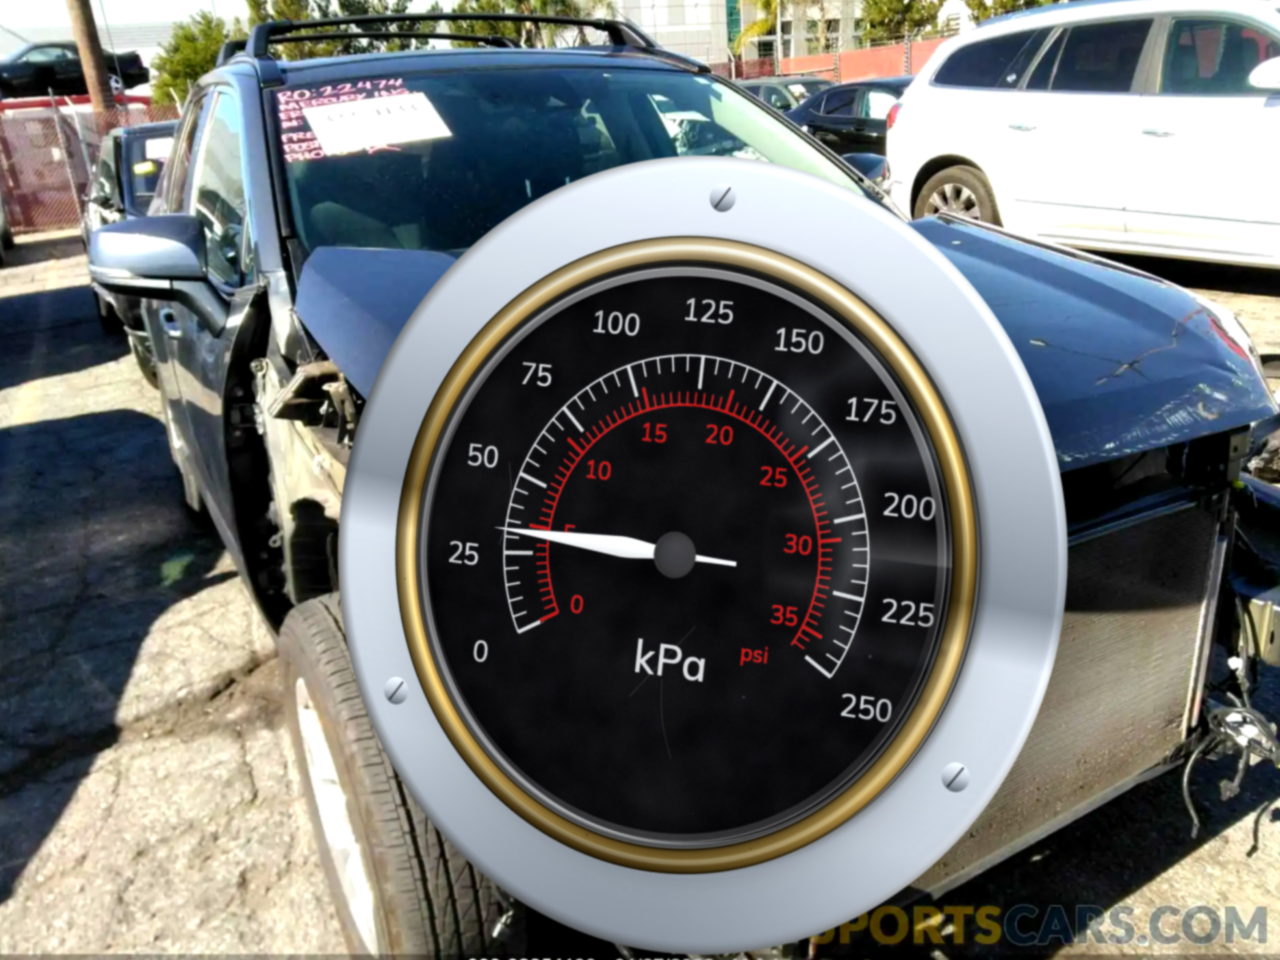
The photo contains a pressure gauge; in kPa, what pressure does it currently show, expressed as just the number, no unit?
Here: 32.5
